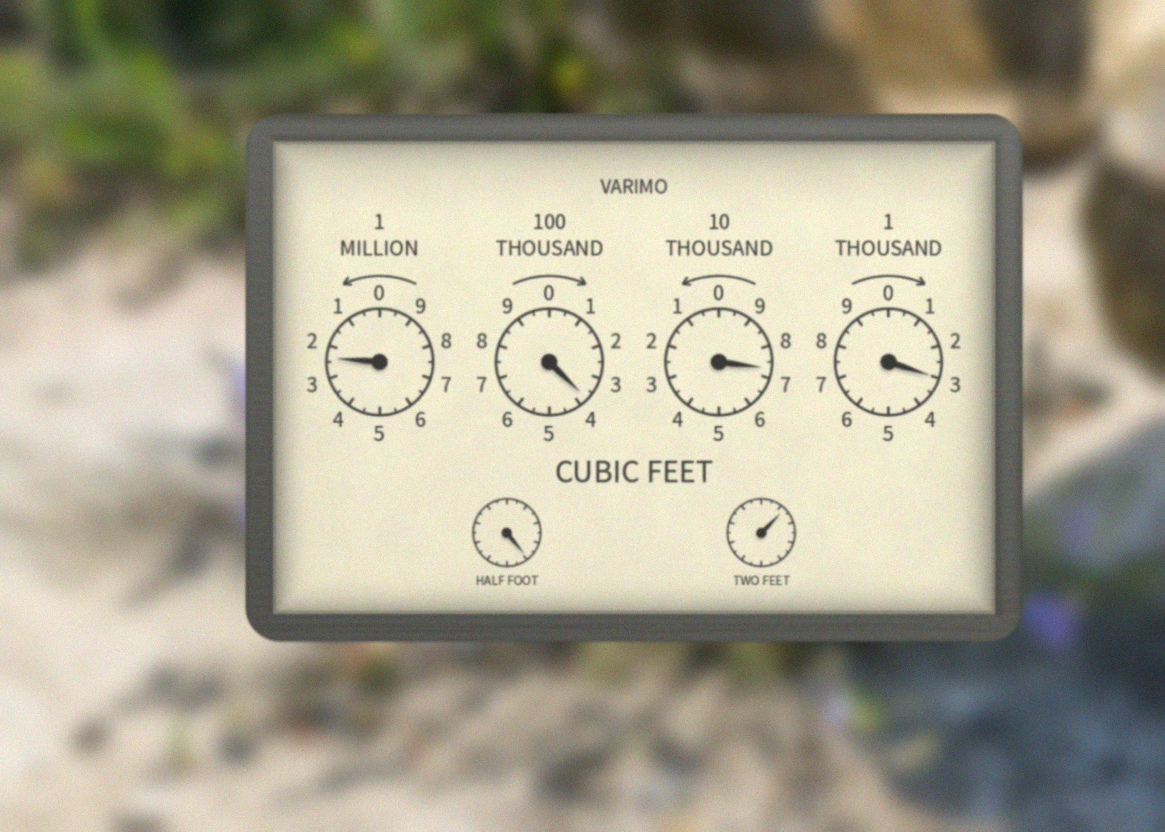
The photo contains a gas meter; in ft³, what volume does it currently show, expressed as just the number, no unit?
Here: 237300
